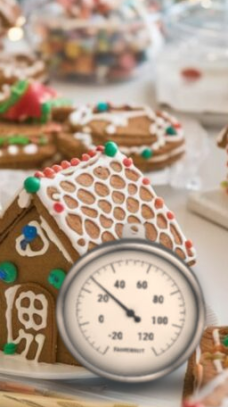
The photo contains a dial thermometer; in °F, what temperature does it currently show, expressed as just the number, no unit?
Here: 28
